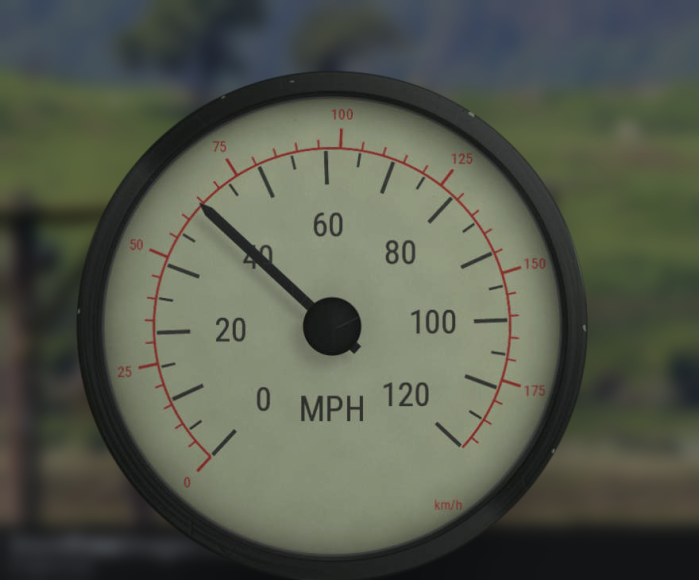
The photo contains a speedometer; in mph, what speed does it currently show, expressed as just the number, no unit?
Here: 40
